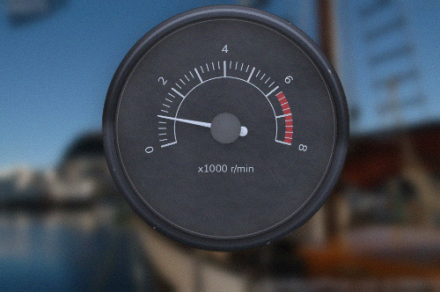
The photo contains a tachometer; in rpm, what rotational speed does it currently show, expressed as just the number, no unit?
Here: 1000
